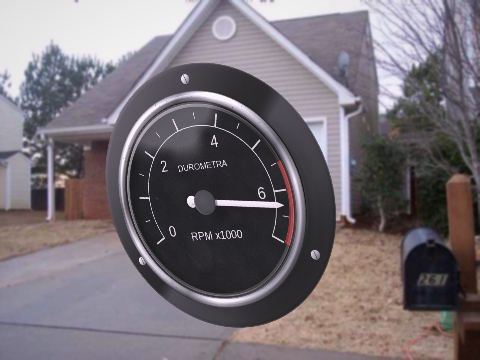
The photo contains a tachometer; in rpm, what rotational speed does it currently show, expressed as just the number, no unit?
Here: 6250
